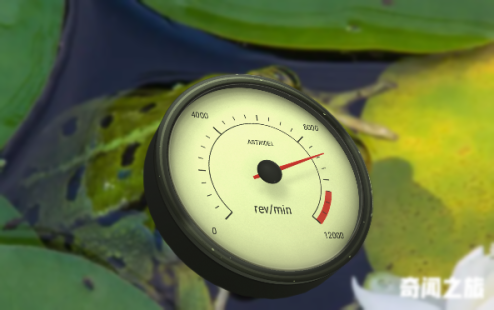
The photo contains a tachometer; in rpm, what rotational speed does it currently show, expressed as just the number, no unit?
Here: 9000
